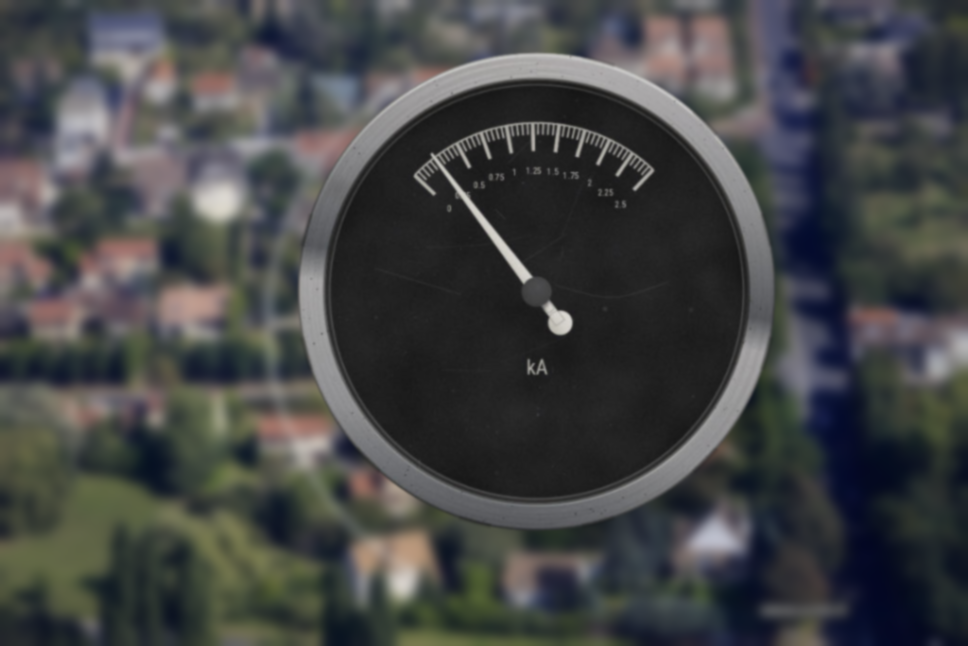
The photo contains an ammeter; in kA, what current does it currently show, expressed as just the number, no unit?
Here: 0.25
